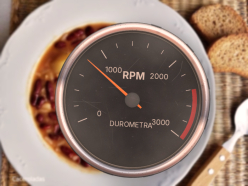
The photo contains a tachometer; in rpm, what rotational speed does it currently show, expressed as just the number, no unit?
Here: 800
